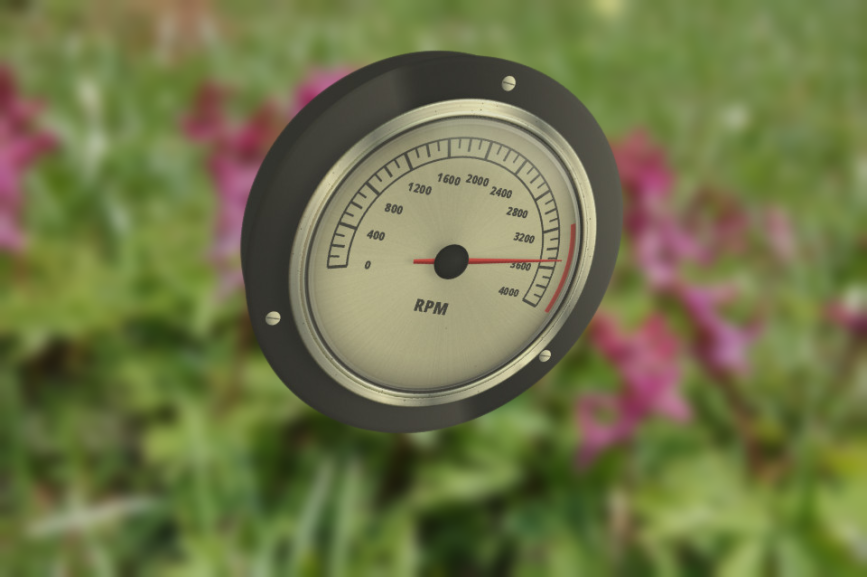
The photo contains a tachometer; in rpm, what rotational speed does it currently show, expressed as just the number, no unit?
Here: 3500
